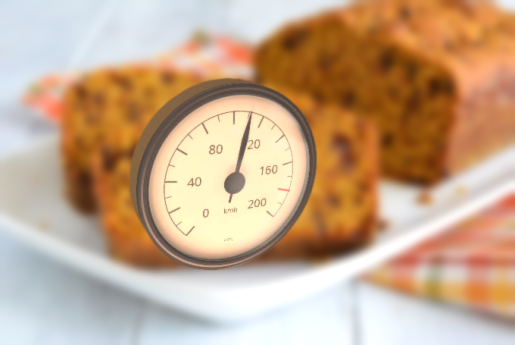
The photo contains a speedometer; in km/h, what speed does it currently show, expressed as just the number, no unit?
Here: 110
